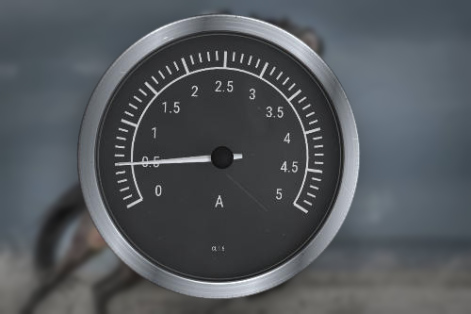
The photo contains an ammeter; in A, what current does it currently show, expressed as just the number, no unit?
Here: 0.5
